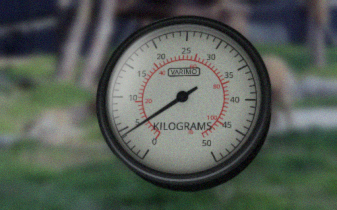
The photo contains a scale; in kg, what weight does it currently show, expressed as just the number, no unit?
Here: 4
